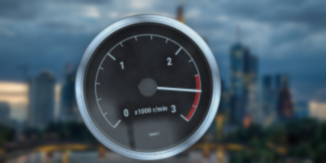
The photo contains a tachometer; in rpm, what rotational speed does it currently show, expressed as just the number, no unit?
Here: 2600
